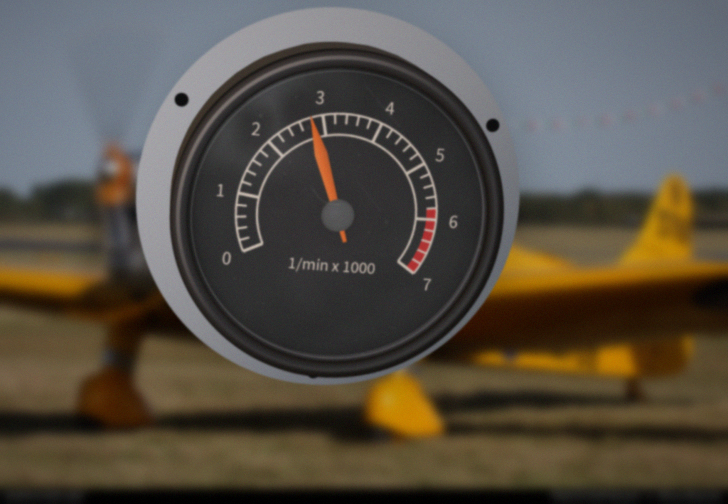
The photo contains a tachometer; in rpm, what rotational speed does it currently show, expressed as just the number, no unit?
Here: 2800
